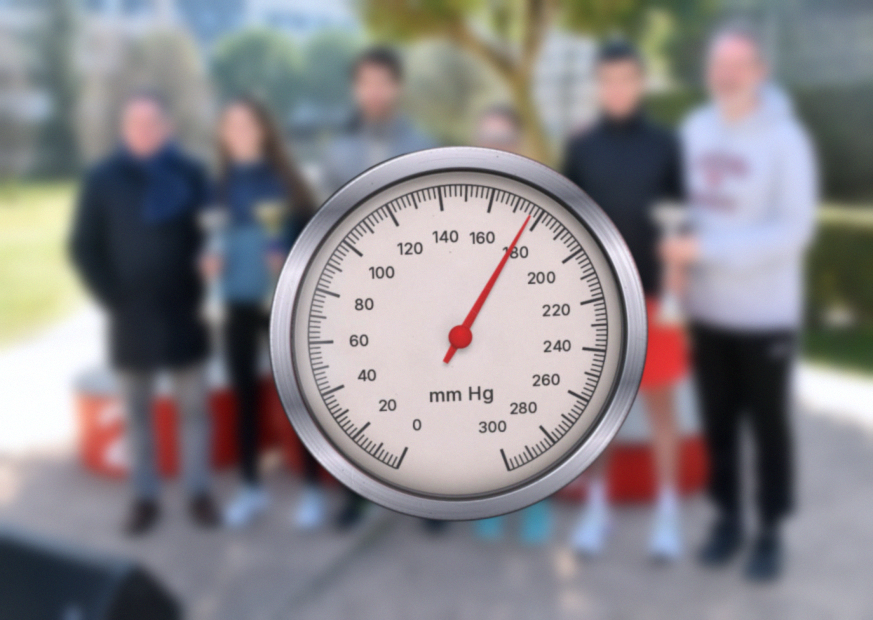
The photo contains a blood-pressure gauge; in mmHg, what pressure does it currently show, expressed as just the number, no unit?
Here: 176
